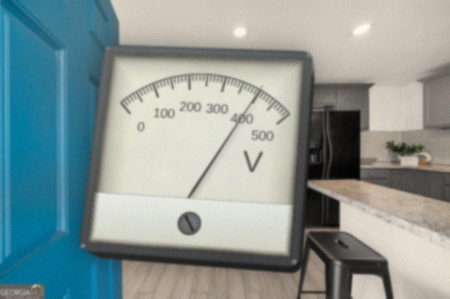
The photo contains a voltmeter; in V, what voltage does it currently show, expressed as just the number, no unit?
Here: 400
